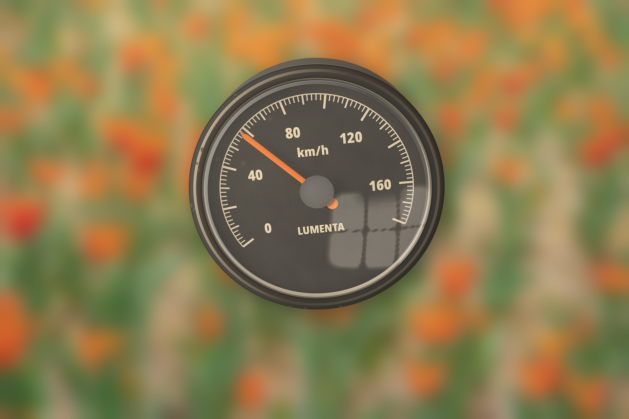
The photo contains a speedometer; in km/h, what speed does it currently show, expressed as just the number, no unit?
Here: 58
